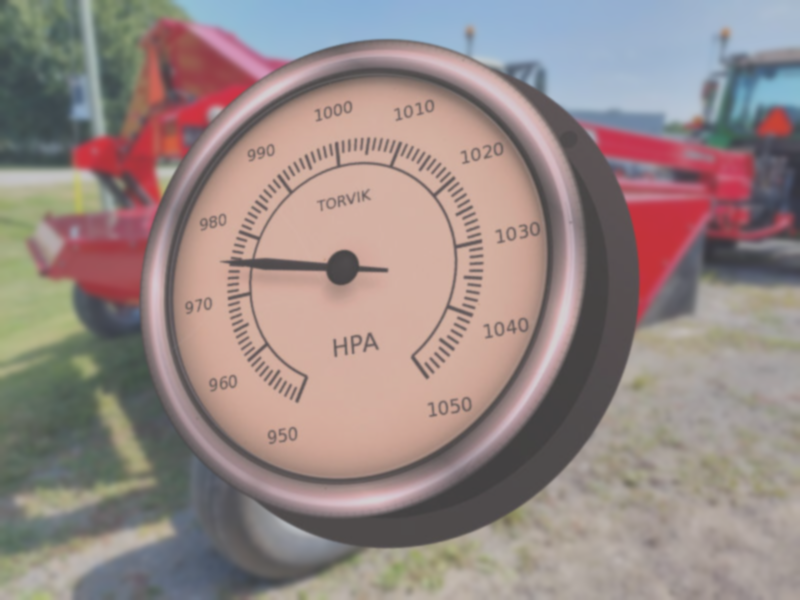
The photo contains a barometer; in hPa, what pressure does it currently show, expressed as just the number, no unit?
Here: 975
